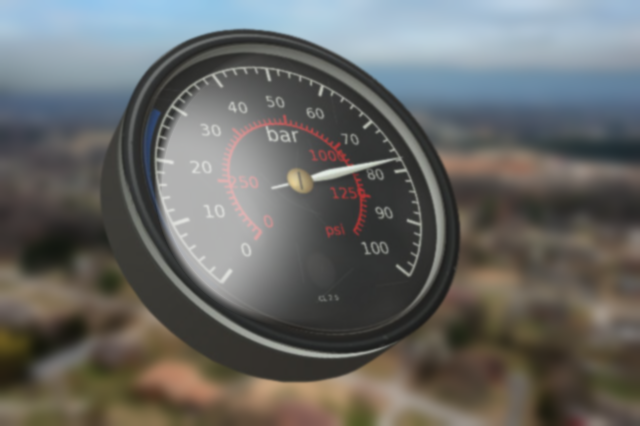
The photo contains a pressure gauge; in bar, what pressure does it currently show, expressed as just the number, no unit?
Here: 78
